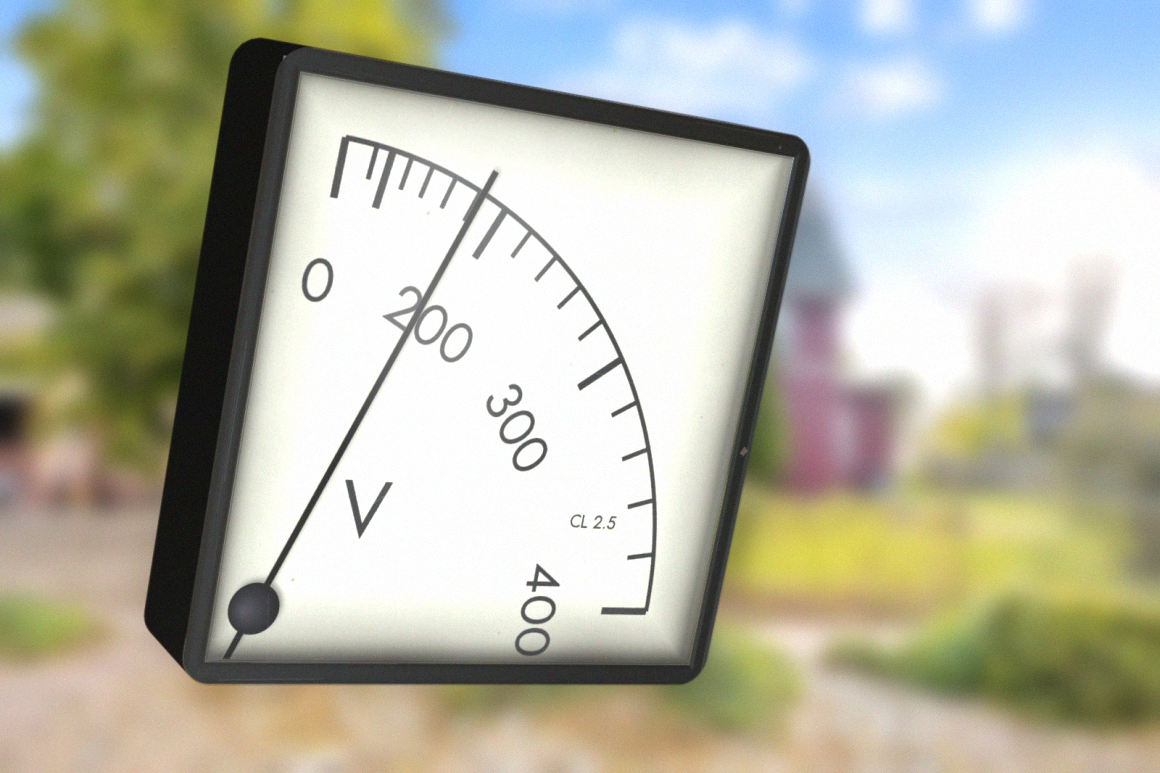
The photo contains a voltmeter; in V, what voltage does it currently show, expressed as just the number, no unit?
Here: 180
